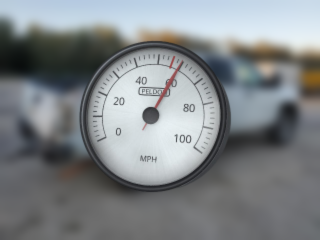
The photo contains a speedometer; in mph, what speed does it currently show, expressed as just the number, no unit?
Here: 60
